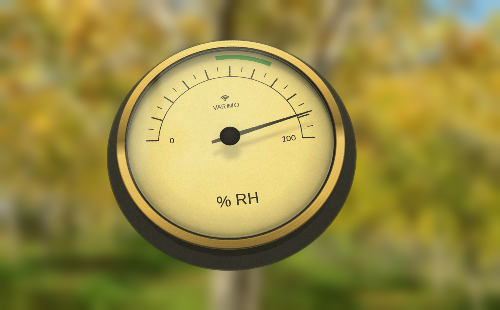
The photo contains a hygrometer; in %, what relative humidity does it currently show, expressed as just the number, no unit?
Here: 90
